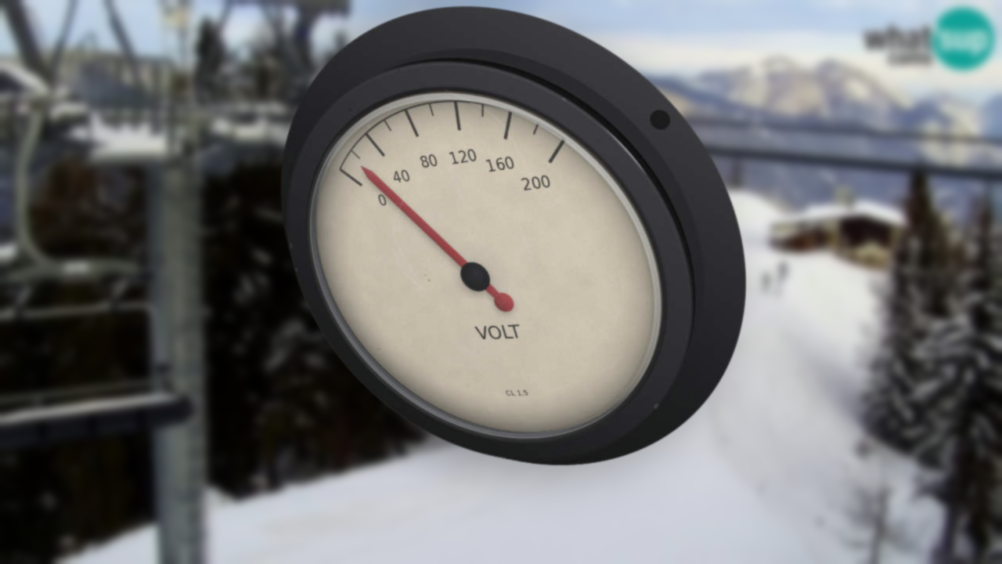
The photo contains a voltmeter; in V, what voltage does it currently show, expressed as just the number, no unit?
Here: 20
